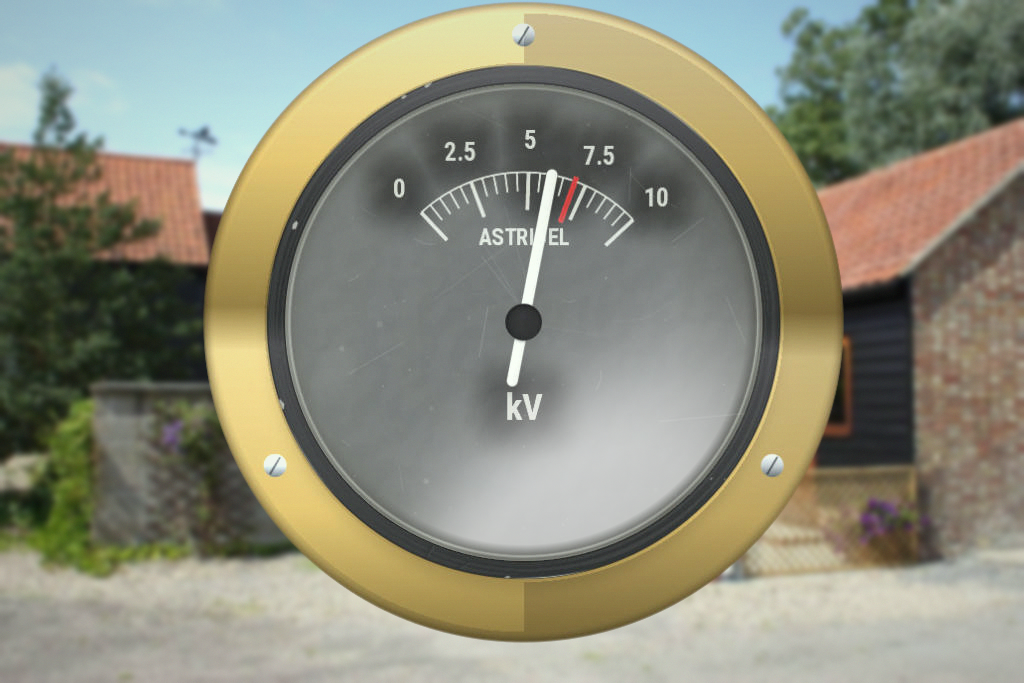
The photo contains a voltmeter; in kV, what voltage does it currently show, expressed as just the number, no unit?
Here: 6
